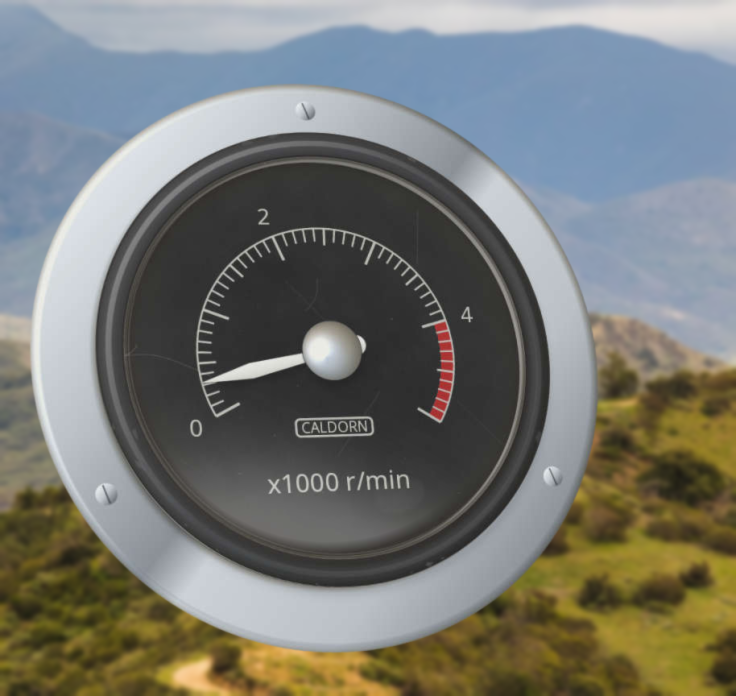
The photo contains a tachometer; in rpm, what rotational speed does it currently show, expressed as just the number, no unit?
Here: 300
